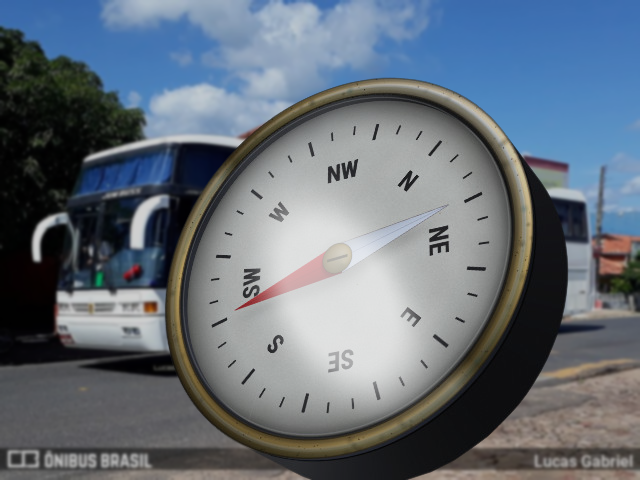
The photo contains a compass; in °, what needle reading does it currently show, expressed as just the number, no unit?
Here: 210
